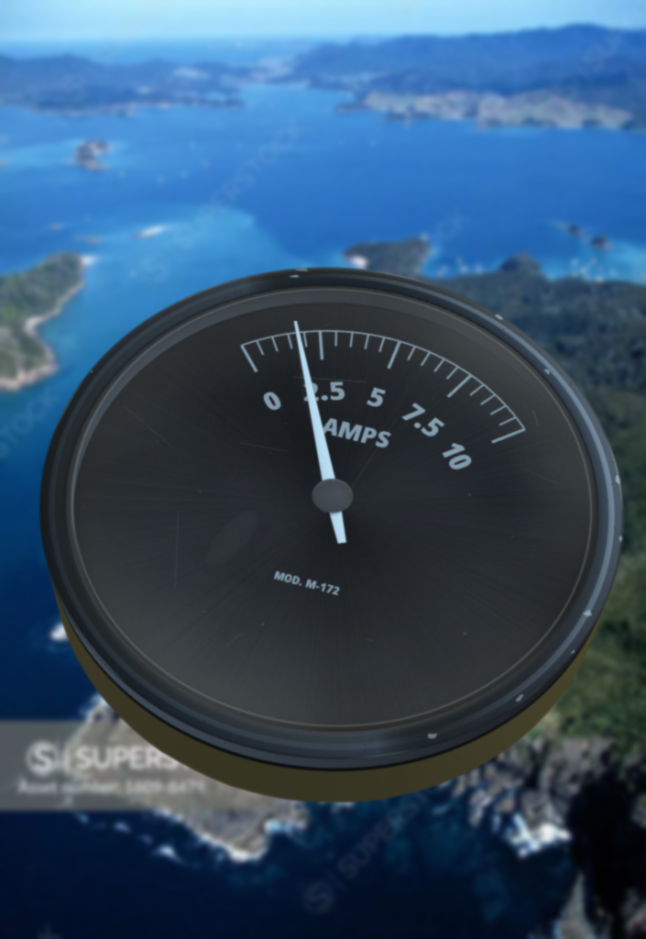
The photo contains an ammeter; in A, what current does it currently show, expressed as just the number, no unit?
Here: 1.75
